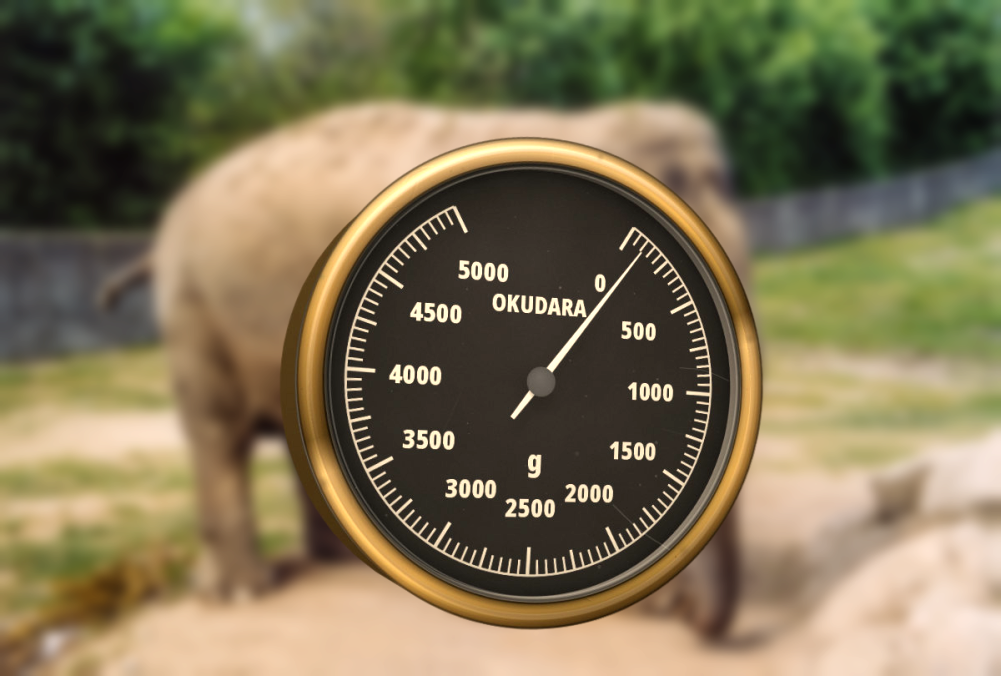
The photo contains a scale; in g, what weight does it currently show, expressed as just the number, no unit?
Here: 100
